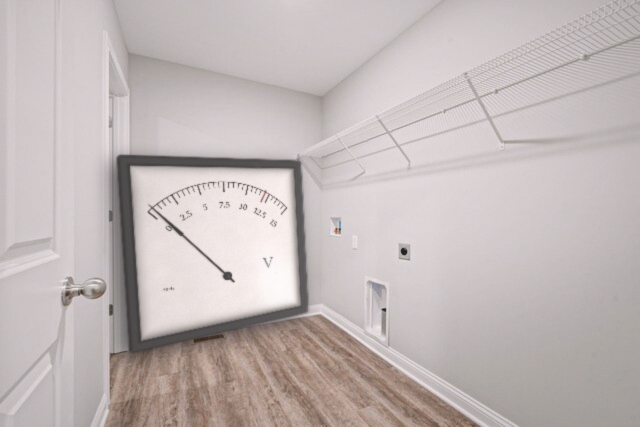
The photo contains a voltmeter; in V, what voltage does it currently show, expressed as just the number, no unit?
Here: 0.5
